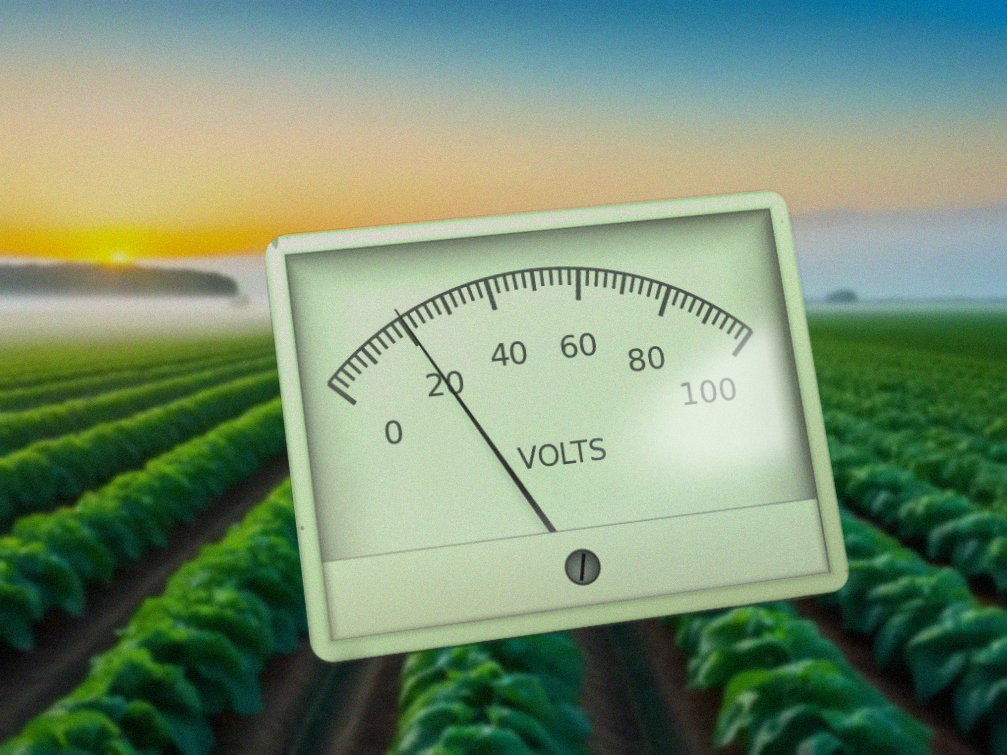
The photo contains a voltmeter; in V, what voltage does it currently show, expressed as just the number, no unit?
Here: 20
